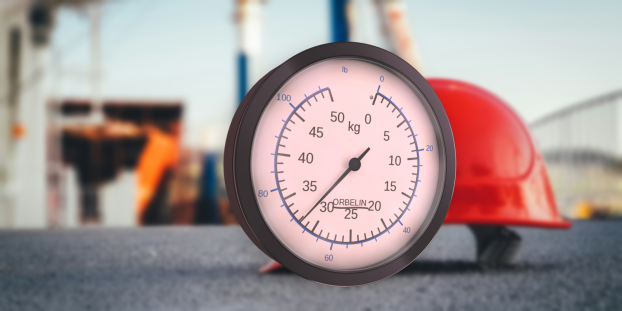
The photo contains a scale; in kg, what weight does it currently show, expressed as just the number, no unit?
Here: 32
